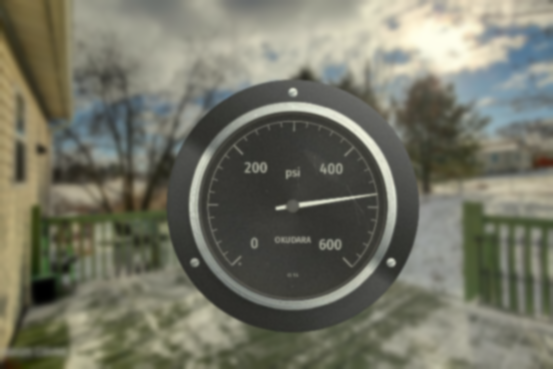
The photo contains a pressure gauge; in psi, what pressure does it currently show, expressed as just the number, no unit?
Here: 480
